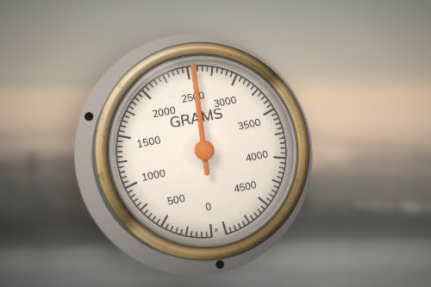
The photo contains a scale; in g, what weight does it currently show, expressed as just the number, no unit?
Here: 2550
